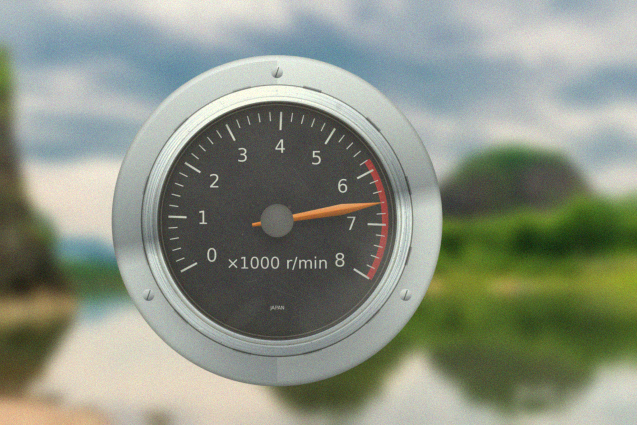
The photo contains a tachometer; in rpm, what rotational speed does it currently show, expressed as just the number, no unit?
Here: 6600
